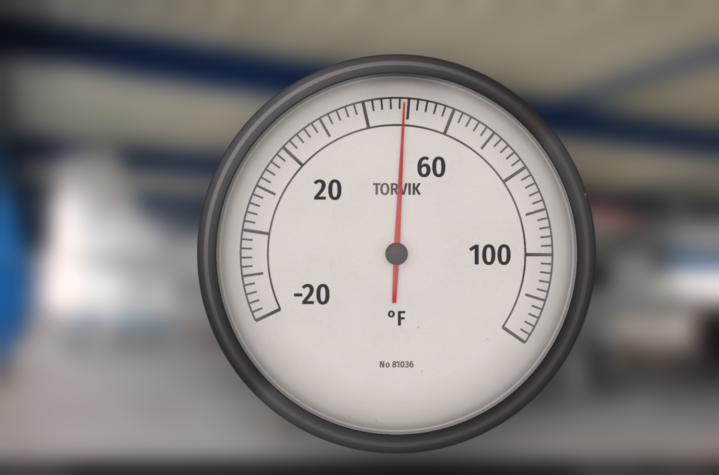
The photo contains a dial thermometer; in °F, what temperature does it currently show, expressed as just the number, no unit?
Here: 49
